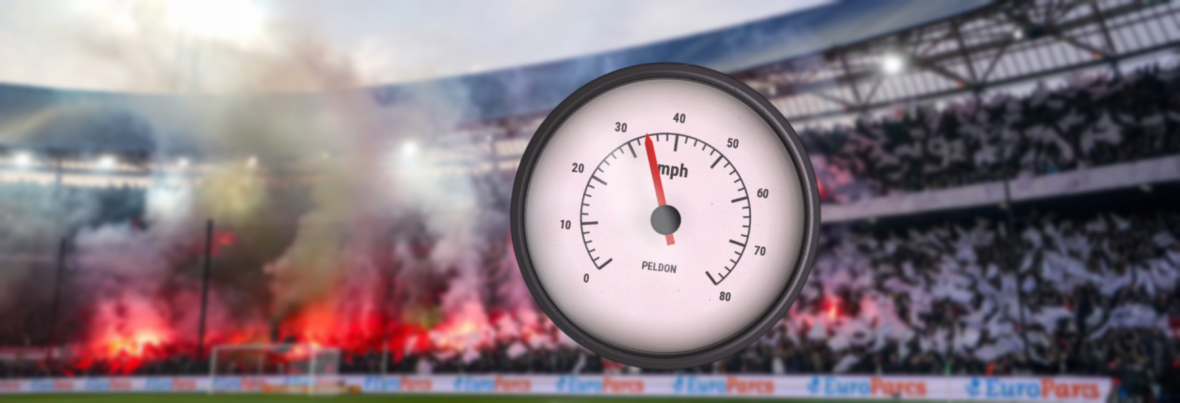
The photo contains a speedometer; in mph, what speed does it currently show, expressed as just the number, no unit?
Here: 34
